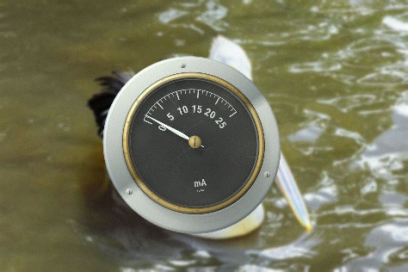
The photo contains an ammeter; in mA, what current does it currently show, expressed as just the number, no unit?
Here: 1
